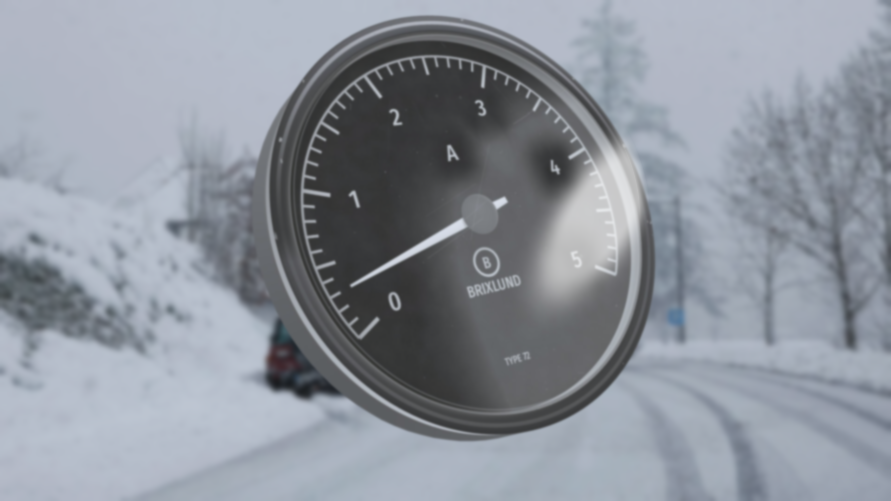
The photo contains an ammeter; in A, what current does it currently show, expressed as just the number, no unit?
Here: 0.3
